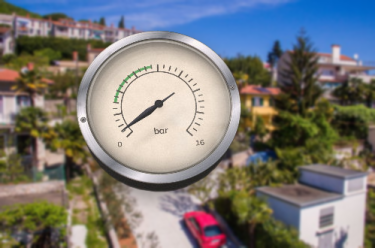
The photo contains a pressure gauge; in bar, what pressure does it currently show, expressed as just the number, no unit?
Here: 0.5
